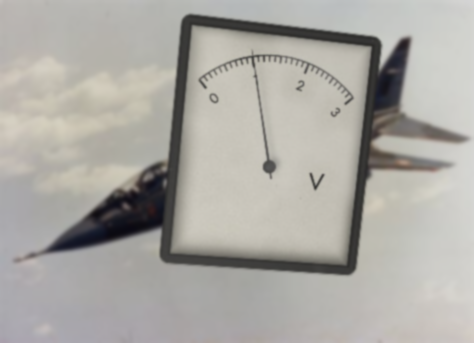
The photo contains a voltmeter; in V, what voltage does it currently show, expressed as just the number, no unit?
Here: 1
